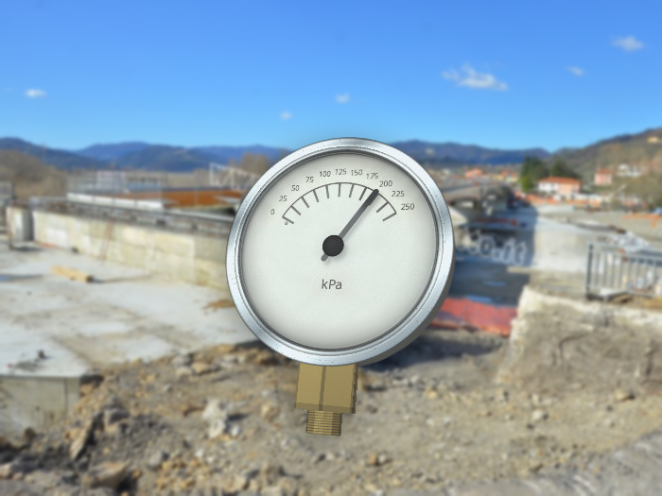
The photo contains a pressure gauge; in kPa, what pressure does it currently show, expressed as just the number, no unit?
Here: 200
